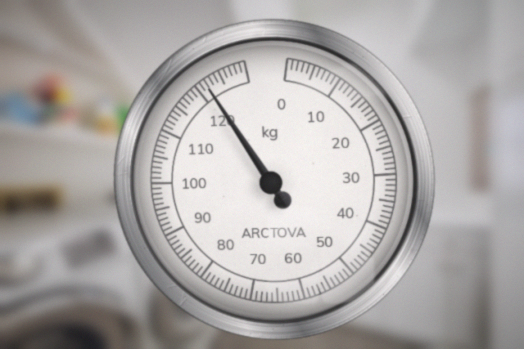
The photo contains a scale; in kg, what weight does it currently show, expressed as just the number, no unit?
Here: 122
